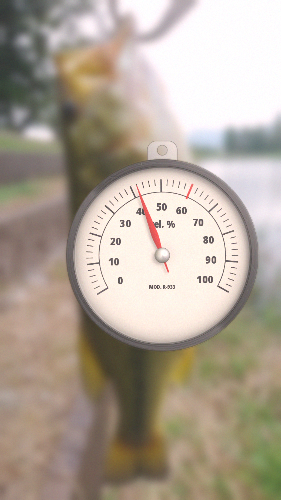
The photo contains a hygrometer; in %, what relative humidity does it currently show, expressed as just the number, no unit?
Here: 42
